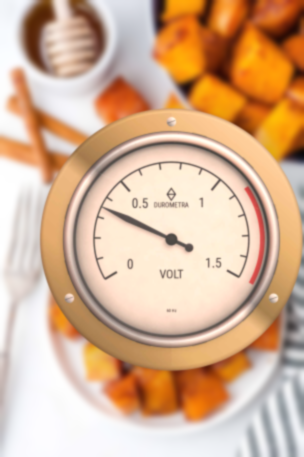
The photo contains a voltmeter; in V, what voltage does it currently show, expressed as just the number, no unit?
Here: 0.35
